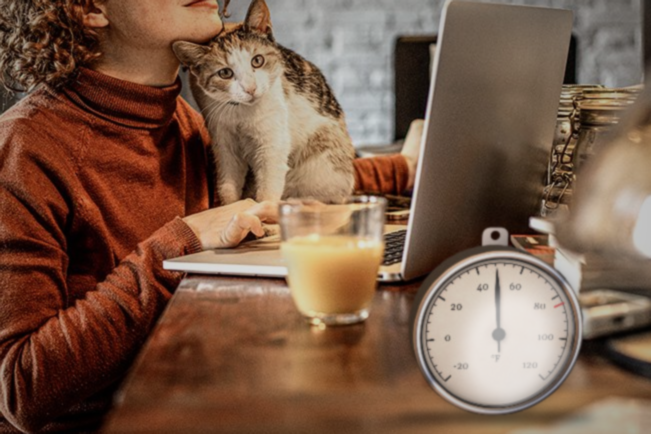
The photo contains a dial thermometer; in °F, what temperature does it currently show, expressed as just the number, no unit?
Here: 48
